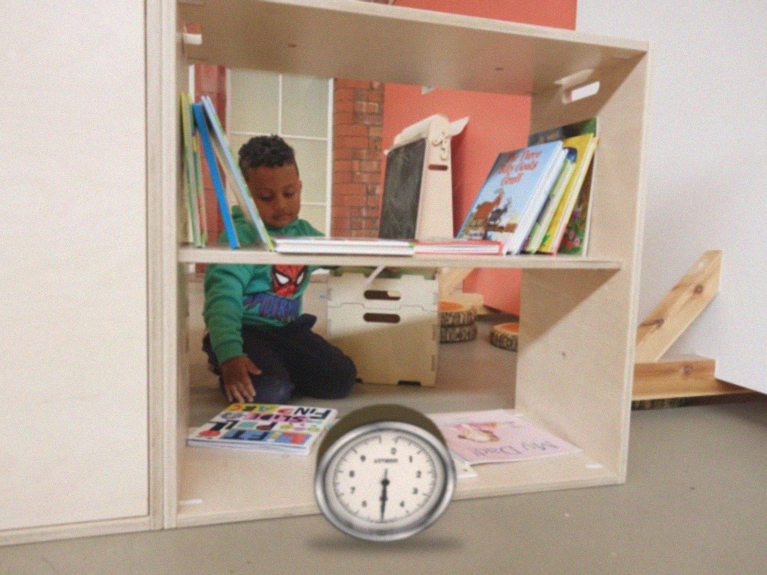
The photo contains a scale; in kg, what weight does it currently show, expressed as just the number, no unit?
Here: 5
